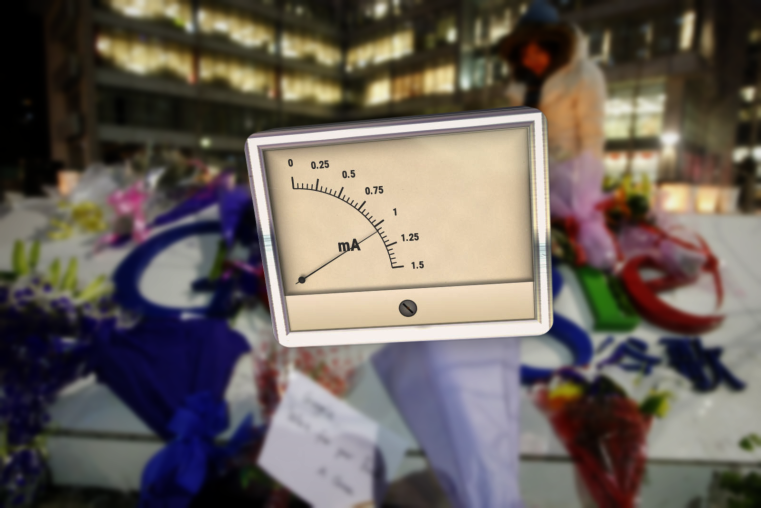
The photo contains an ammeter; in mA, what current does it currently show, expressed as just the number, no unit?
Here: 1.05
